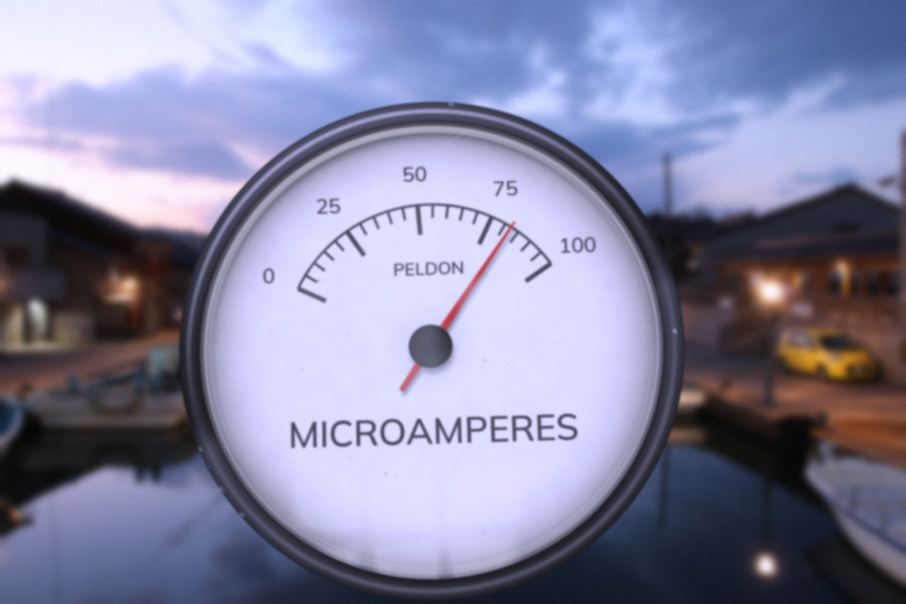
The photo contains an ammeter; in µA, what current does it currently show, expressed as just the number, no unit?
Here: 82.5
